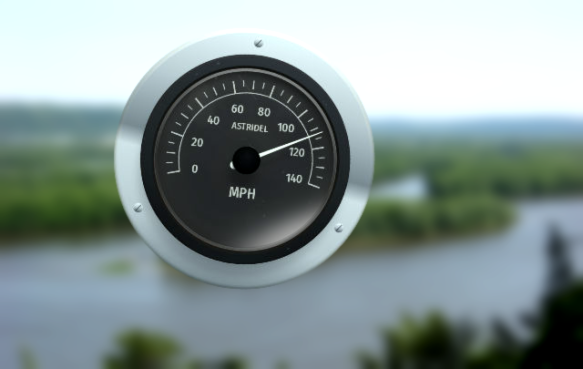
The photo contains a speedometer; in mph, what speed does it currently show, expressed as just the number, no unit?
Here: 112.5
